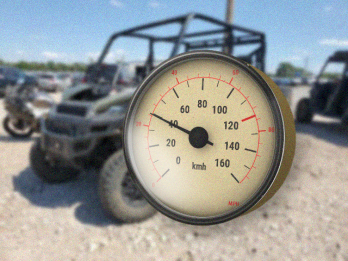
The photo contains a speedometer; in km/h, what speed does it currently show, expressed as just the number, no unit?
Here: 40
